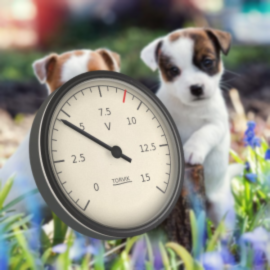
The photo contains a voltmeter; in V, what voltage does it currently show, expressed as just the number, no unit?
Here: 4.5
